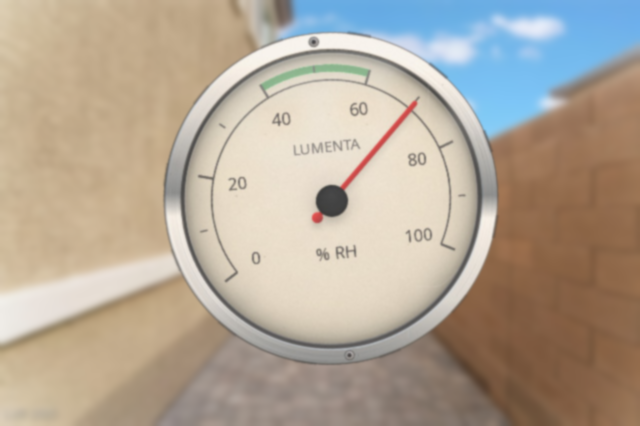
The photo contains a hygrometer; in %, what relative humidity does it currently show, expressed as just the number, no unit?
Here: 70
